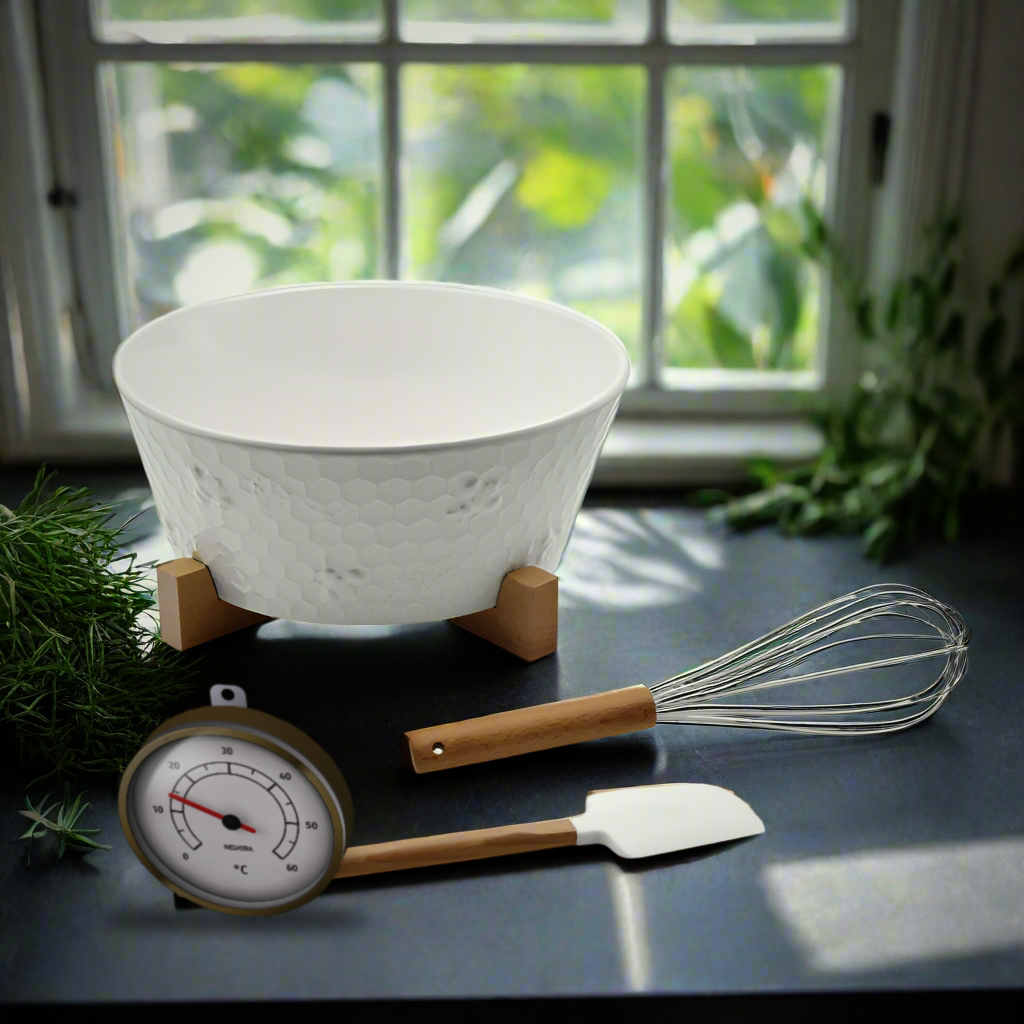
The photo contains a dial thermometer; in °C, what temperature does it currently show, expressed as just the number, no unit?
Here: 15
